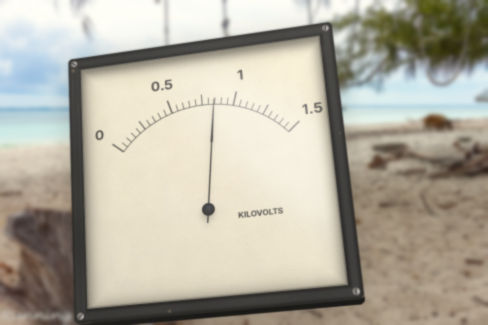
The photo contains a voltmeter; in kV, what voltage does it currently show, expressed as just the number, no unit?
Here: 0.85
